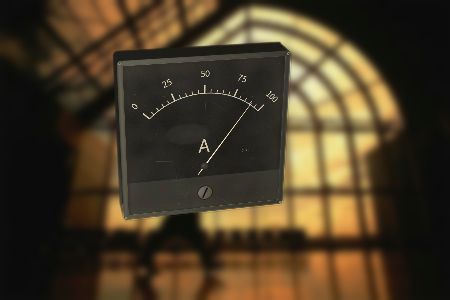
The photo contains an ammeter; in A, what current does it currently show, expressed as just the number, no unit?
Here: 90
